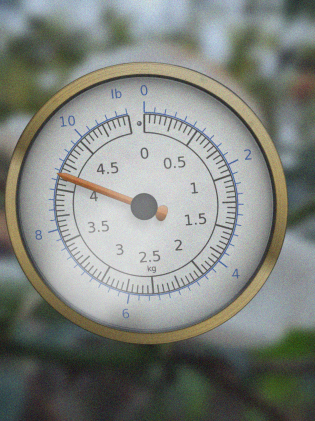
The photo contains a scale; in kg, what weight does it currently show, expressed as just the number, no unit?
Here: 4.15
